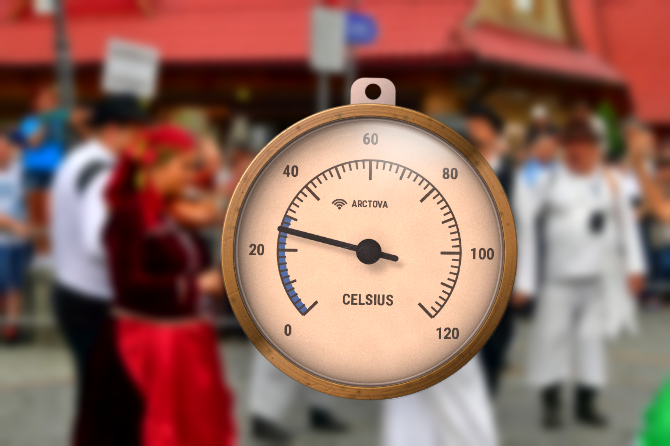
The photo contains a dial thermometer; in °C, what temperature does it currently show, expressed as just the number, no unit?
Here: 26
